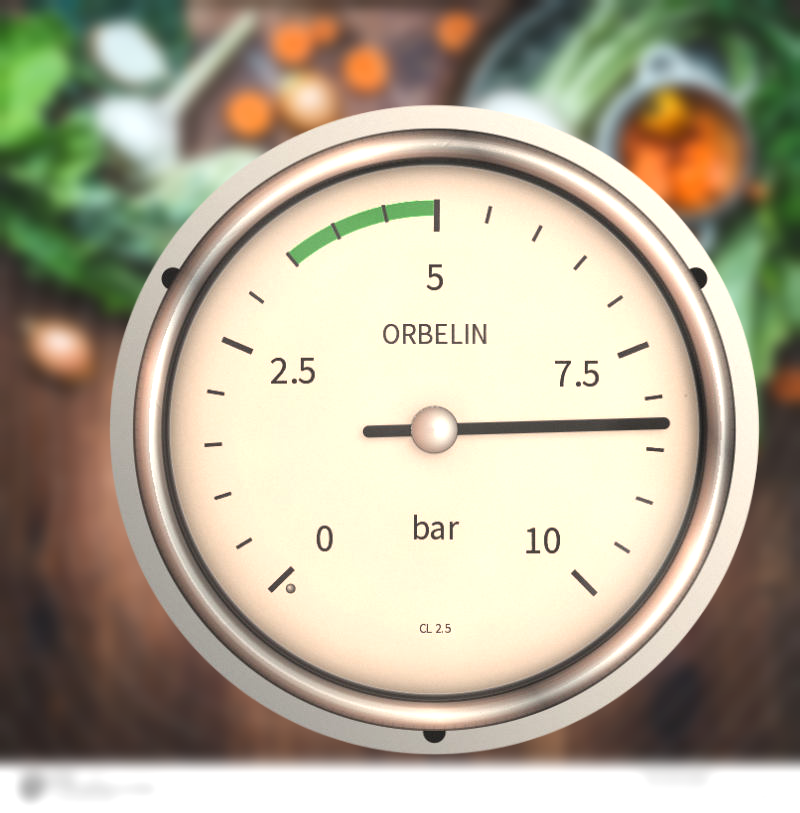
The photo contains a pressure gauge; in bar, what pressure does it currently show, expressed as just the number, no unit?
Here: 8.25
